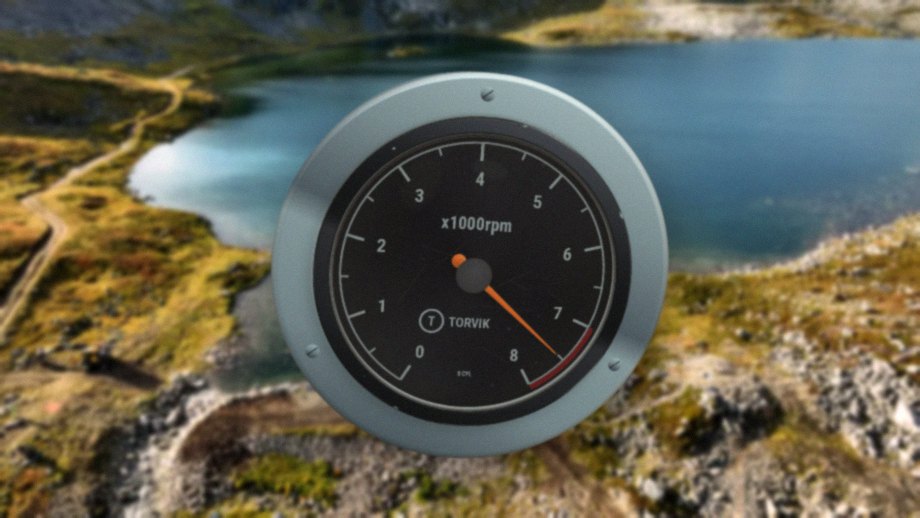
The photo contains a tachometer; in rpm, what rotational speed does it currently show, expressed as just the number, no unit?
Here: 7500
